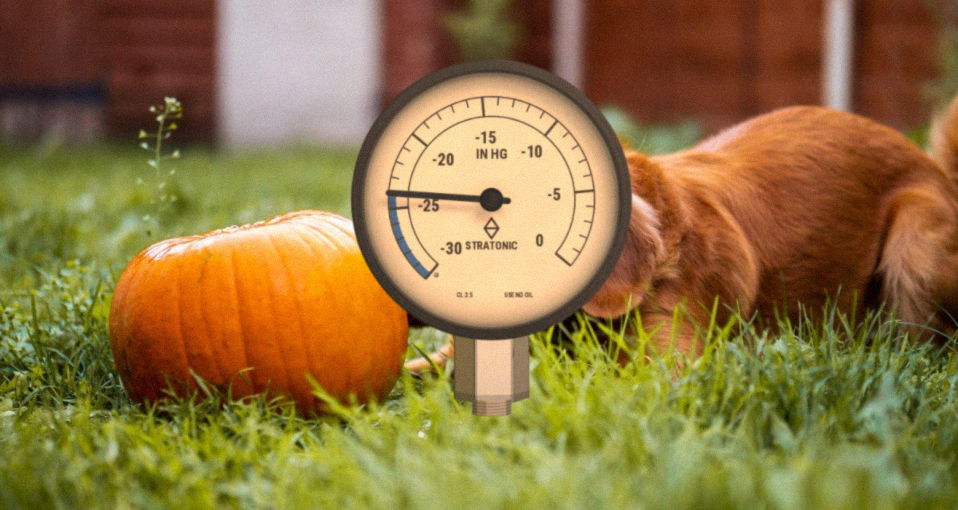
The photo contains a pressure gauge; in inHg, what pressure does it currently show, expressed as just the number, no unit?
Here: -24
